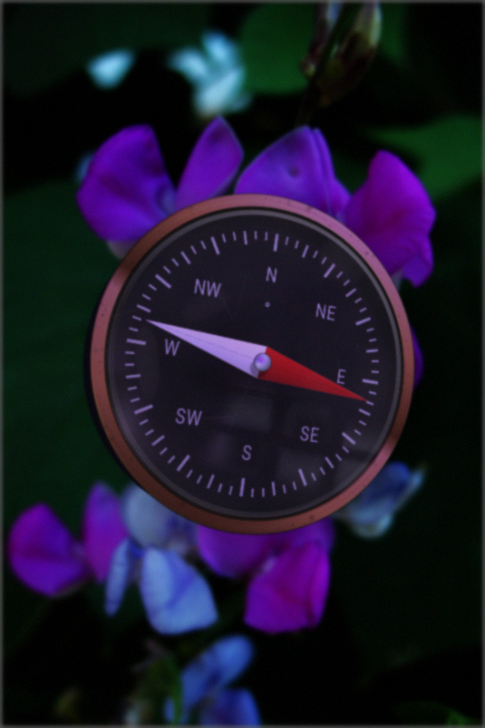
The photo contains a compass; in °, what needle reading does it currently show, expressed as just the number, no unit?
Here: 100
